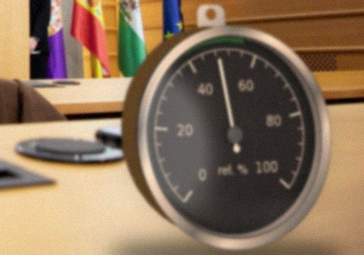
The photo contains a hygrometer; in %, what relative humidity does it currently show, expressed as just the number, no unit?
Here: 48
